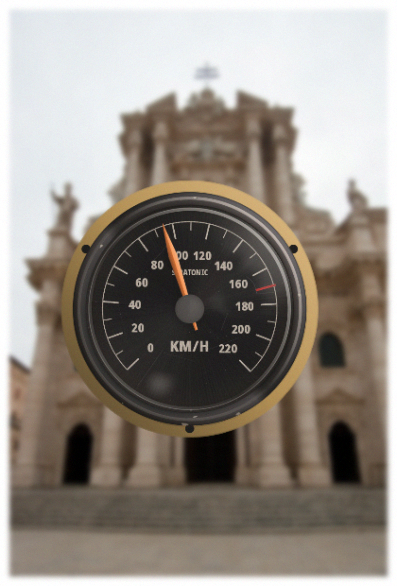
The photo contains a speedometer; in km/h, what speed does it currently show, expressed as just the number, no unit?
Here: 95
